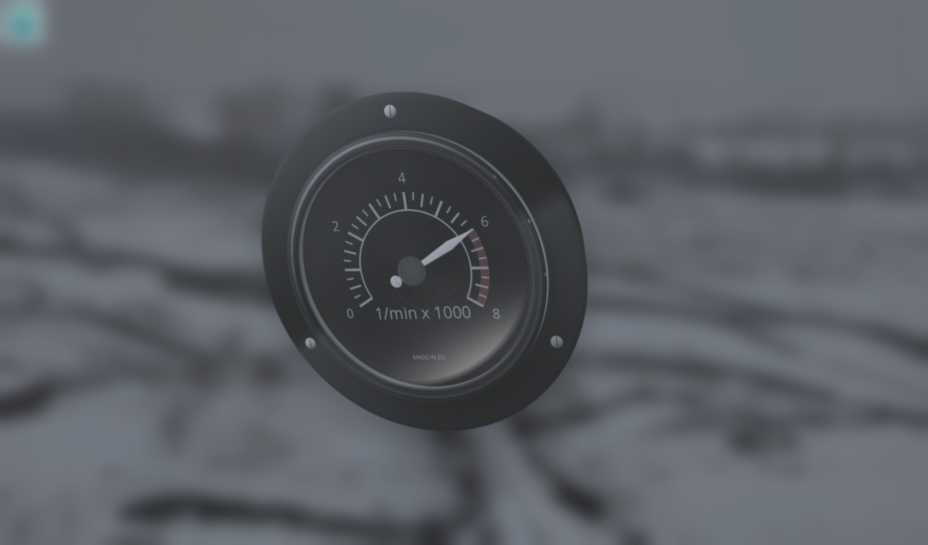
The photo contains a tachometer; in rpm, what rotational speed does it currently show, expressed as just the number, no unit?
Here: 6000
